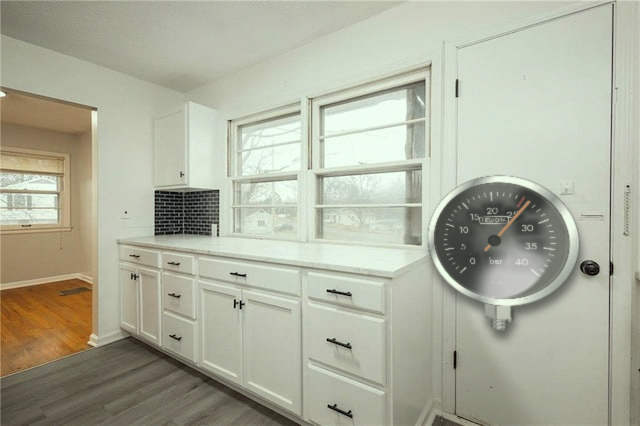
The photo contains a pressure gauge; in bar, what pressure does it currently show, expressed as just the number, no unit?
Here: 26
